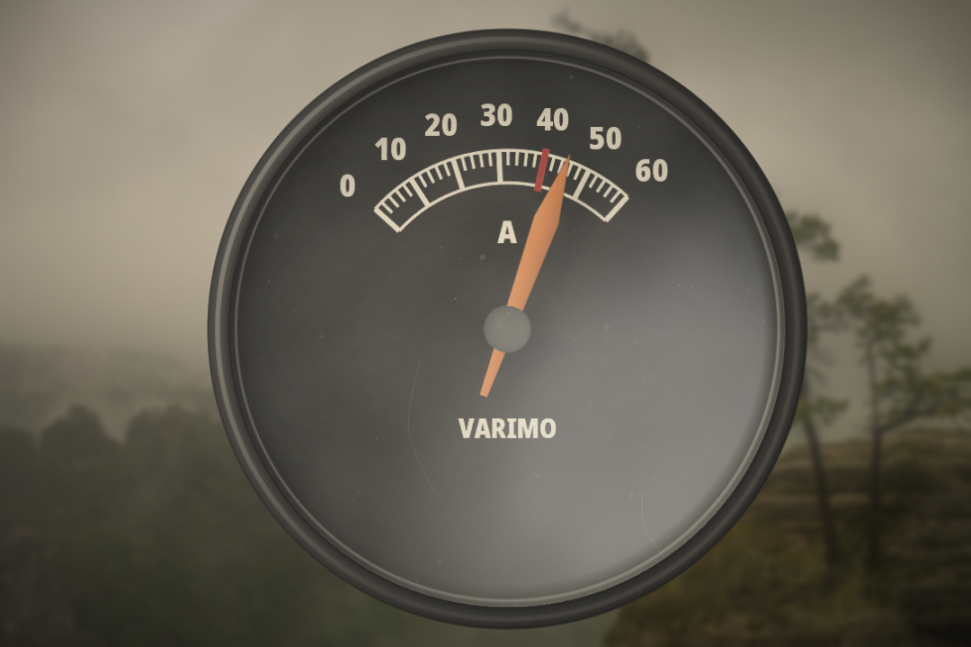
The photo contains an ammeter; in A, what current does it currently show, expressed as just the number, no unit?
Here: 45
